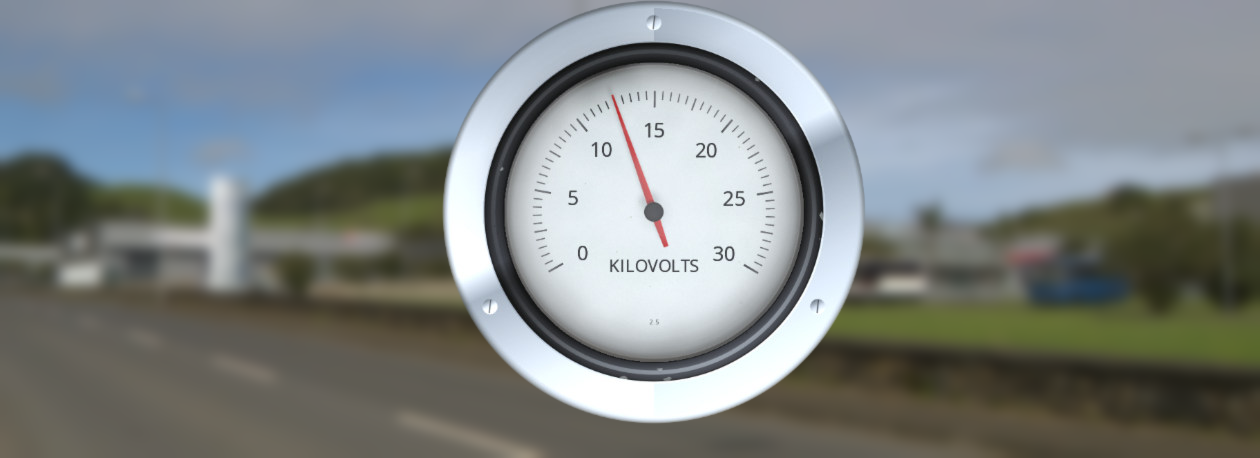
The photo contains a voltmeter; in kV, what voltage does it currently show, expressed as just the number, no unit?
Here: 12.5
